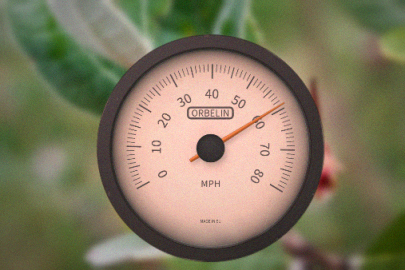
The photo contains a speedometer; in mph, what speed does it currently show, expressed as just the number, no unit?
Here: 59
